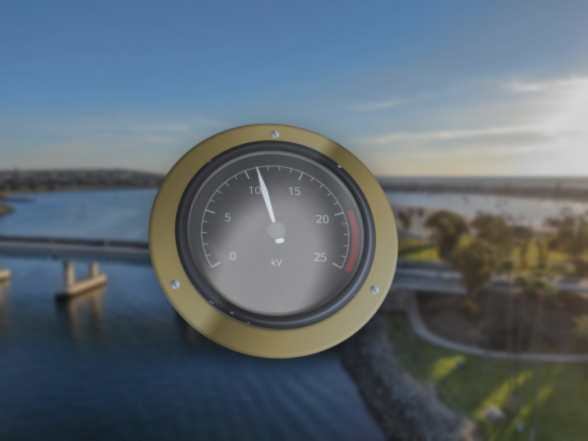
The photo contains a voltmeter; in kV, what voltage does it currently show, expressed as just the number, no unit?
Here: 11
